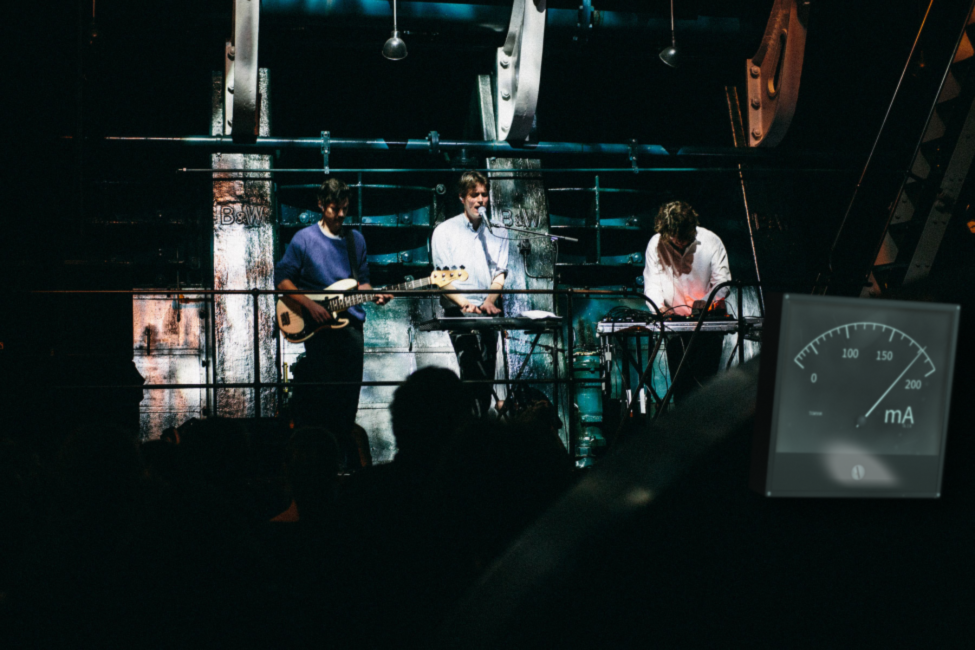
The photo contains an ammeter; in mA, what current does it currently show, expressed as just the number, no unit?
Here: 180
